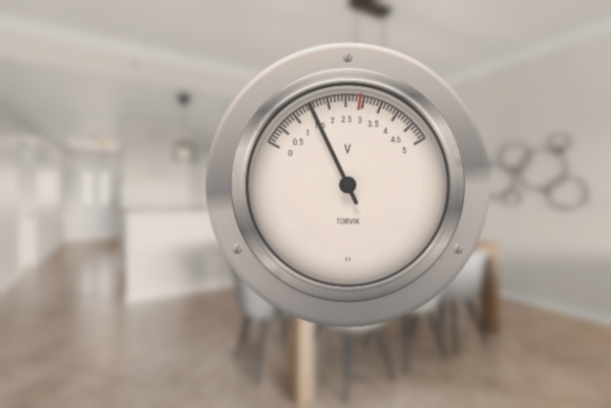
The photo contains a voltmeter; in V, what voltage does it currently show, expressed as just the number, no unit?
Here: 1.5
